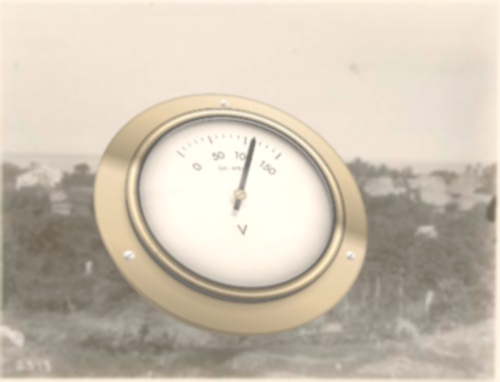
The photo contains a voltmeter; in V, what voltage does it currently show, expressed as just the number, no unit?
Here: 110
